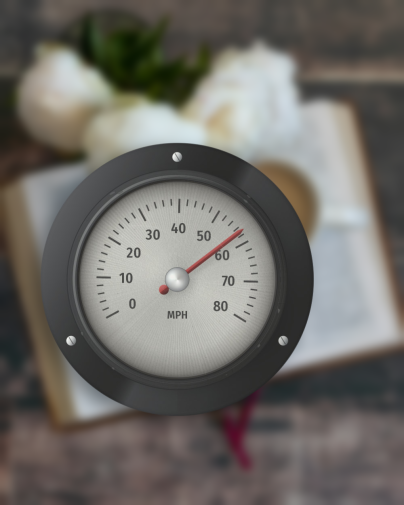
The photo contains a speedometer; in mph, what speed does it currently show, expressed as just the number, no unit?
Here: 57
